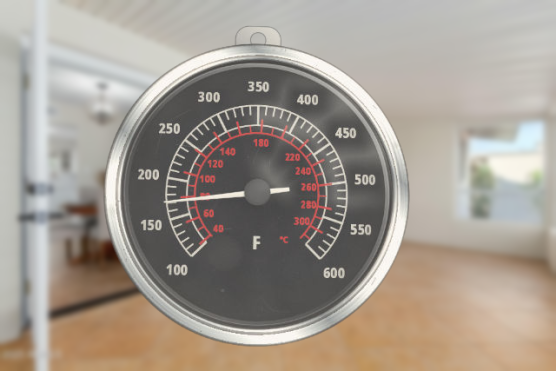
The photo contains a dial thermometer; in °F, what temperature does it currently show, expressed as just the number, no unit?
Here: 170
